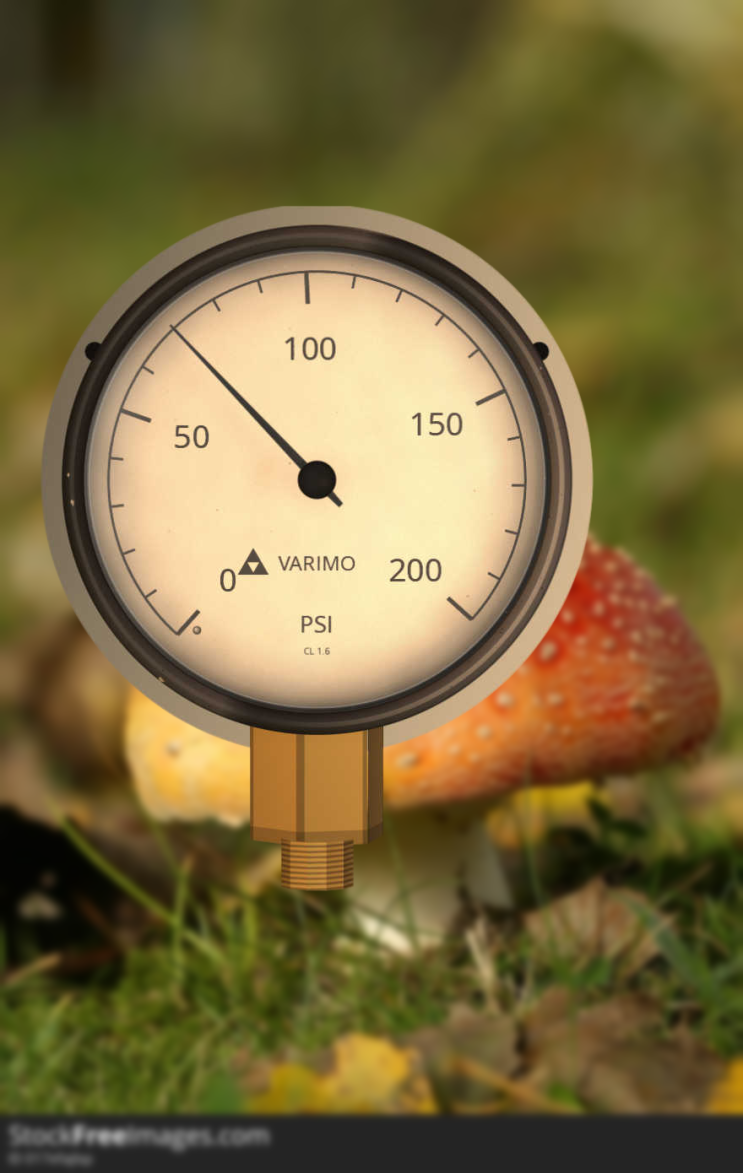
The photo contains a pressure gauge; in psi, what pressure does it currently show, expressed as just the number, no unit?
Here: 70
